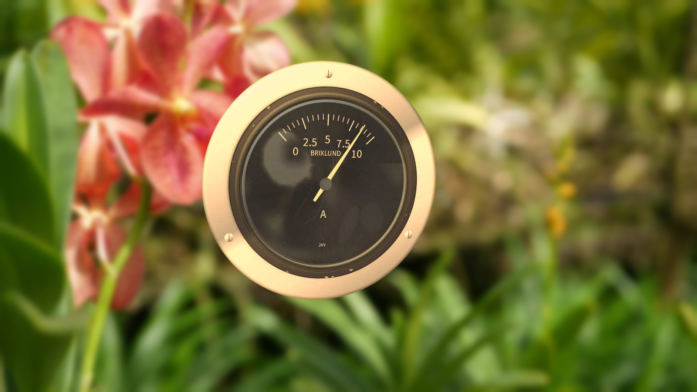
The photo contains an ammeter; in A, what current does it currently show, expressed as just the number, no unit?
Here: 8.5
